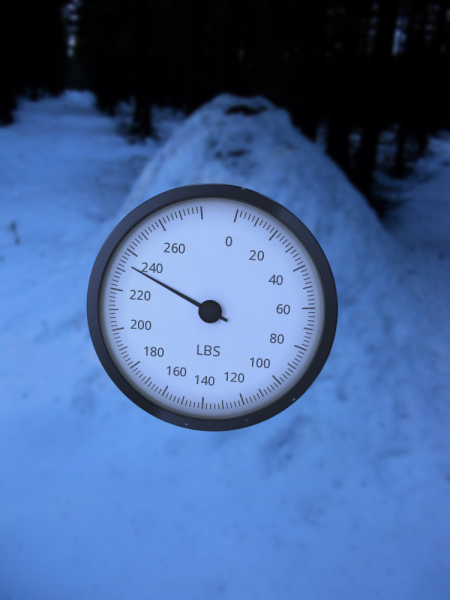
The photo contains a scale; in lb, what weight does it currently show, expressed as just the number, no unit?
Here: 234
